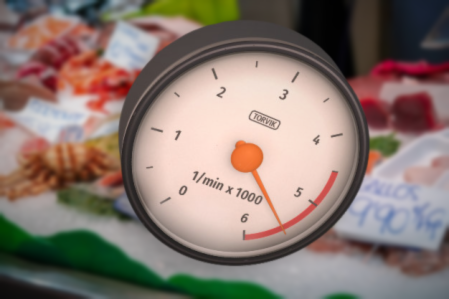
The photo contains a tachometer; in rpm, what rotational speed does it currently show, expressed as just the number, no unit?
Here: 5500
